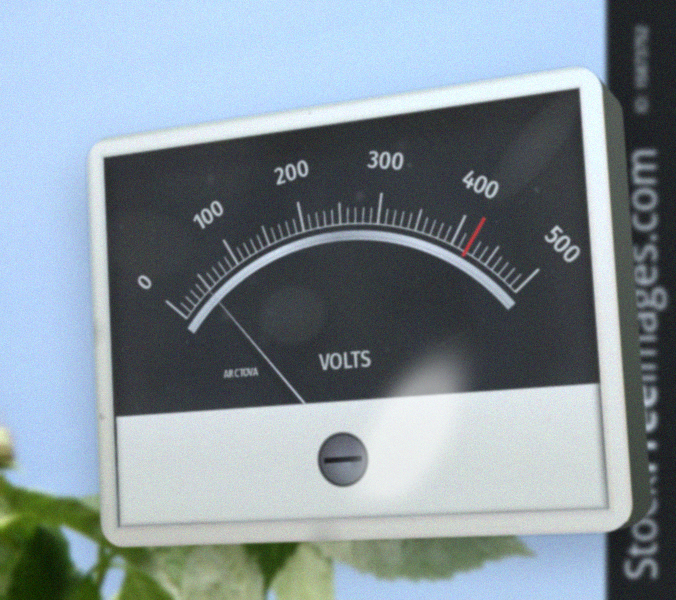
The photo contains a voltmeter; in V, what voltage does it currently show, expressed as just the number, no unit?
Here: 50
